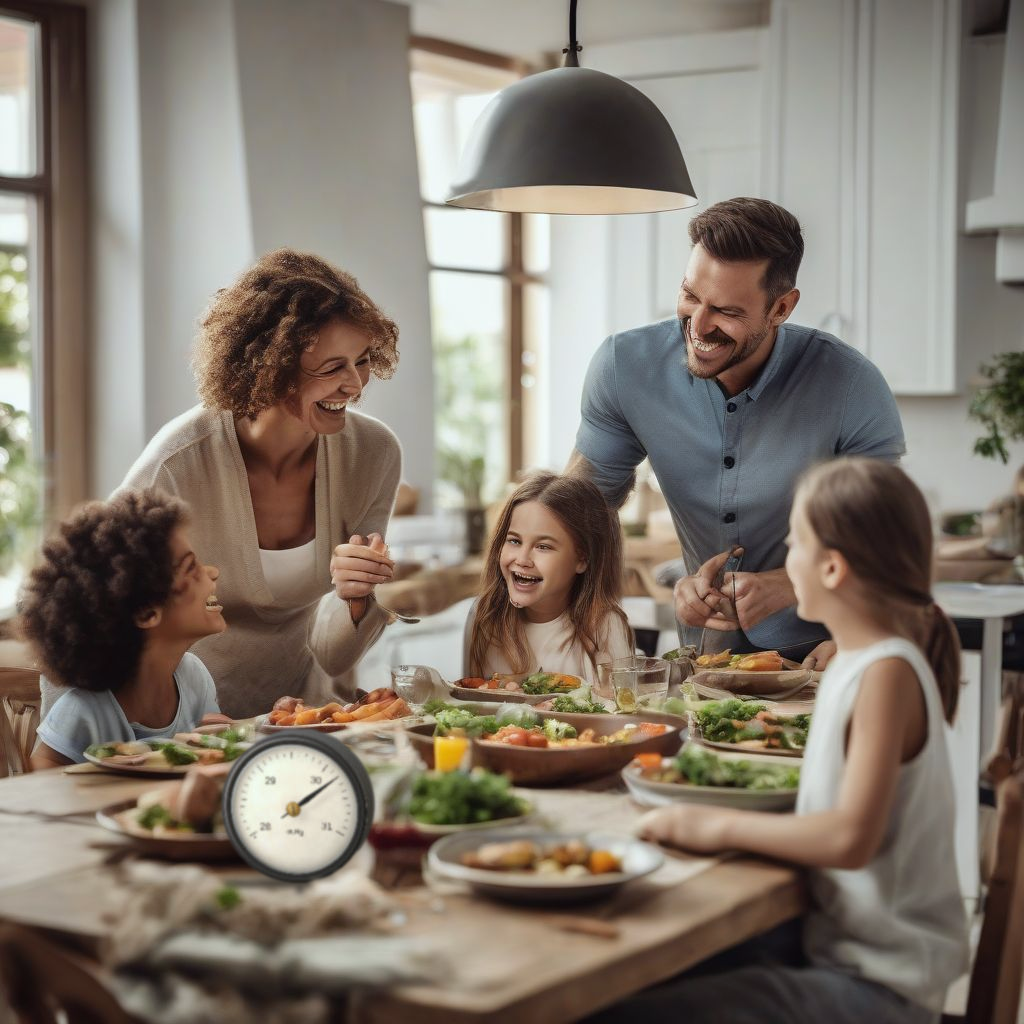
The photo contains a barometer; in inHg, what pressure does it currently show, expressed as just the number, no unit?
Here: 30.2
